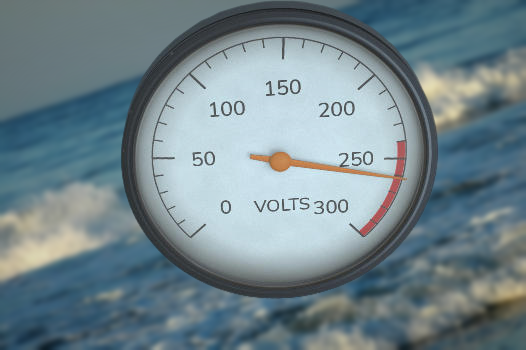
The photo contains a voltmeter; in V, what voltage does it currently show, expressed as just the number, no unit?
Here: 260
